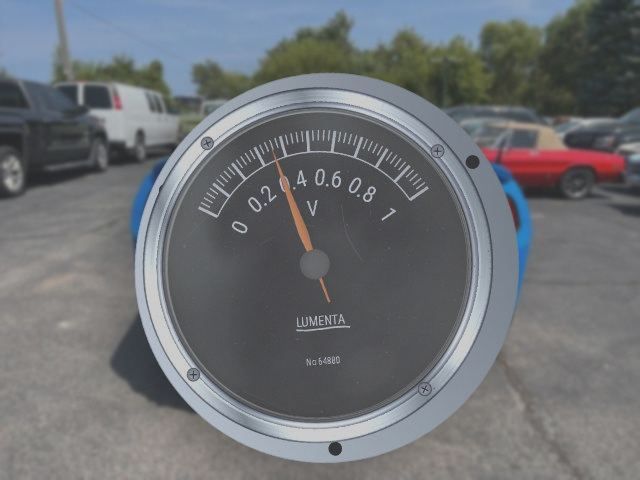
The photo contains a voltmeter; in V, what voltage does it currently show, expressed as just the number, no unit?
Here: 0.36
